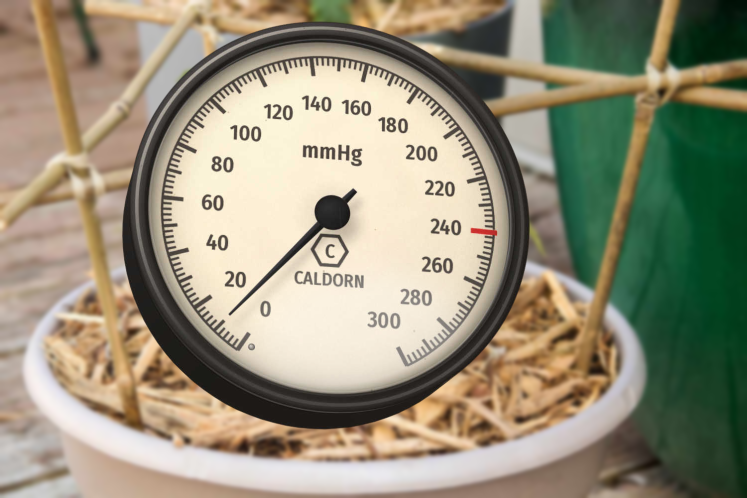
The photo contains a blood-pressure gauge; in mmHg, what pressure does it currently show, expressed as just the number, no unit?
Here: 10
